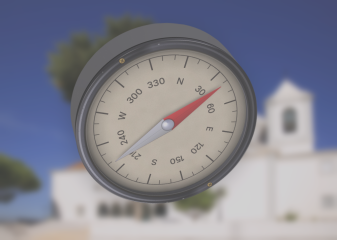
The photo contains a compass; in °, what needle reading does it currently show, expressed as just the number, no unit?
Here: 40
